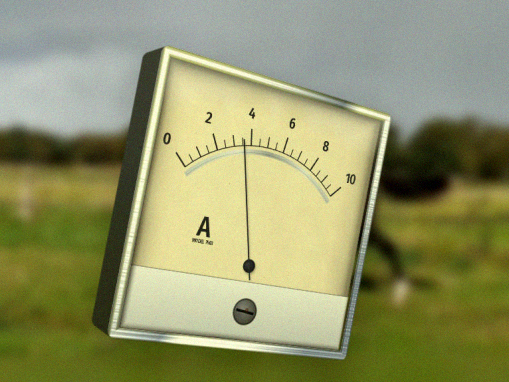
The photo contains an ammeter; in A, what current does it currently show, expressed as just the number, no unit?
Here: 3.5
